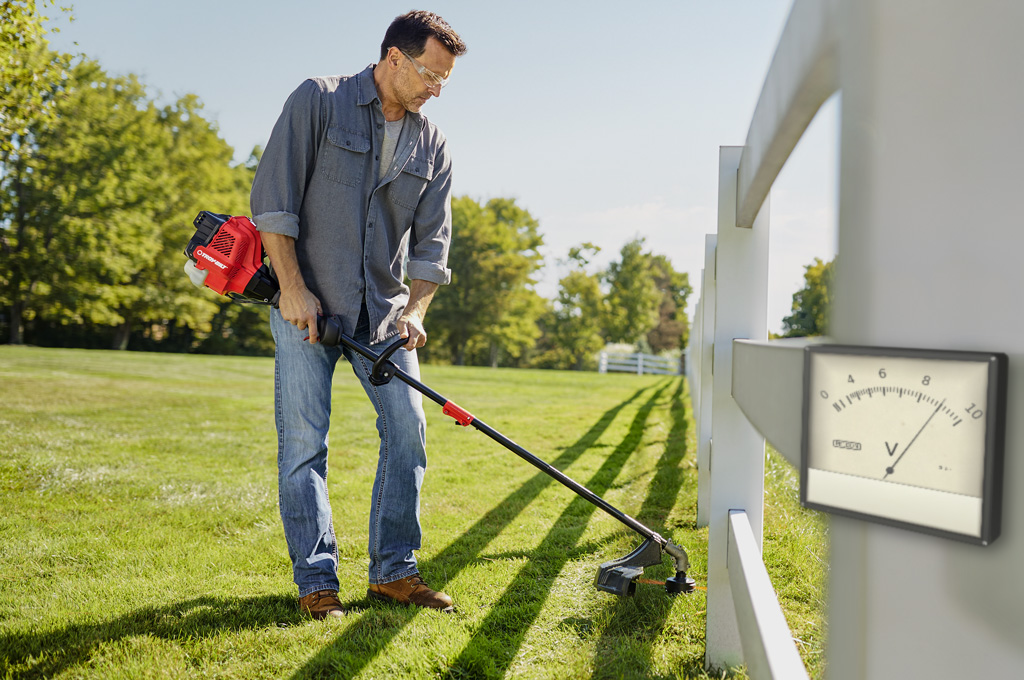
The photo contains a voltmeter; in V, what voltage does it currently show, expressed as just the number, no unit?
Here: 9
